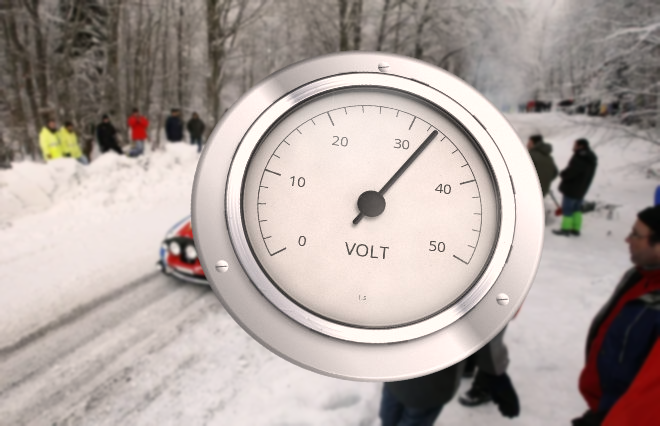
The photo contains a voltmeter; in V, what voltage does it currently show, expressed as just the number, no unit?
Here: 33
